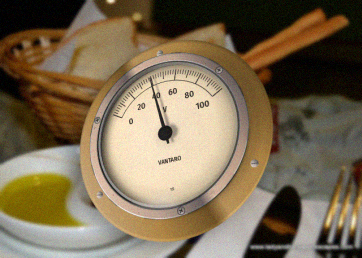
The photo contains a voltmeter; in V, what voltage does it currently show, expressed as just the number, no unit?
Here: 40
